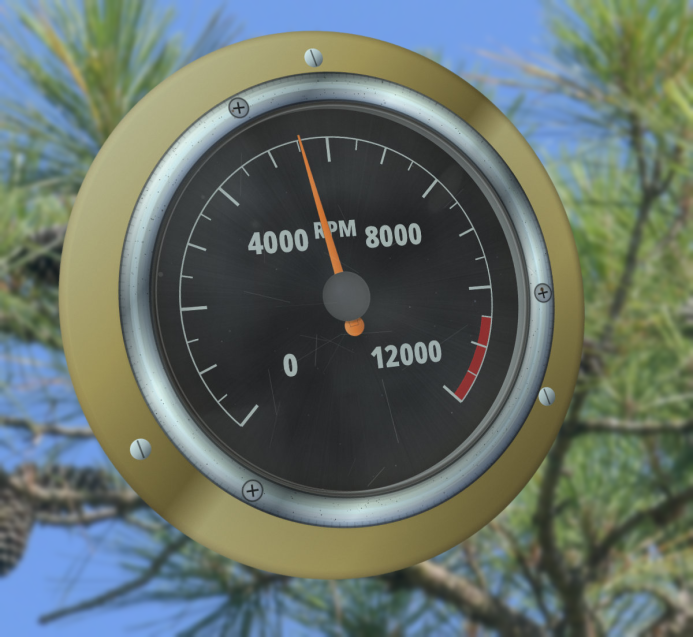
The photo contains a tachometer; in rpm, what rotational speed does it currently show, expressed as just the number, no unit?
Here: 5500
